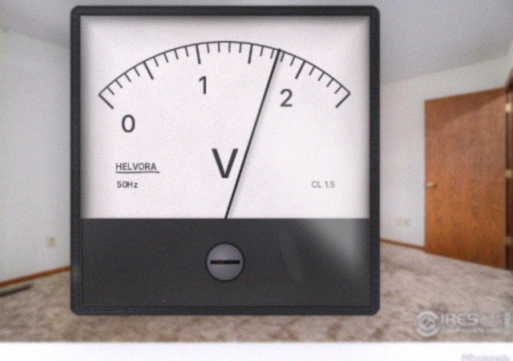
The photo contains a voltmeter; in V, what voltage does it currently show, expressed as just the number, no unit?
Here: 1.75
